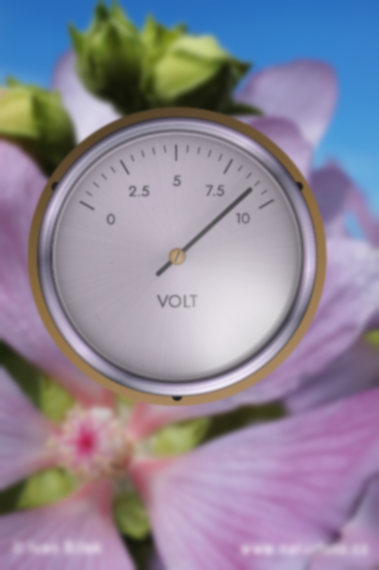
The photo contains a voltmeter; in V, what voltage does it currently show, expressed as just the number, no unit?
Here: 9
